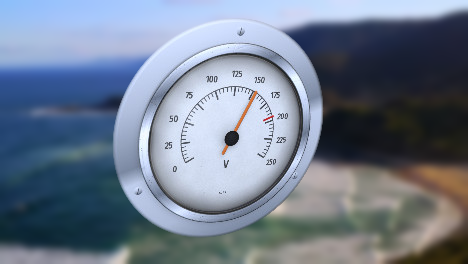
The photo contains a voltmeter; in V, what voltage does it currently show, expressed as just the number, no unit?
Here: 150
